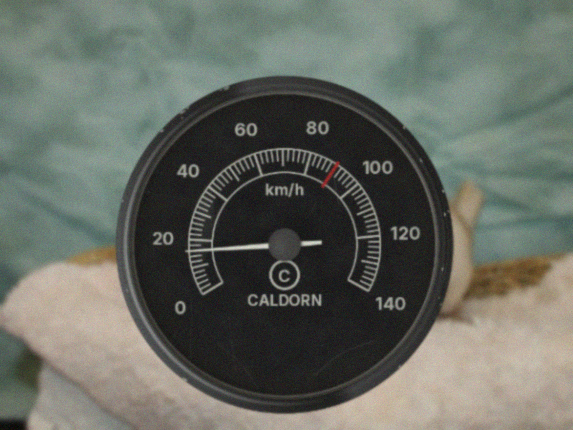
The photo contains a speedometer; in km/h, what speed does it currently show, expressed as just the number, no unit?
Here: 16
